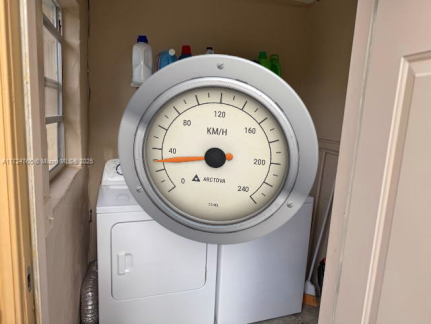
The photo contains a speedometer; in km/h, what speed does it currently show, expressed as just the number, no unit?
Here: 30
